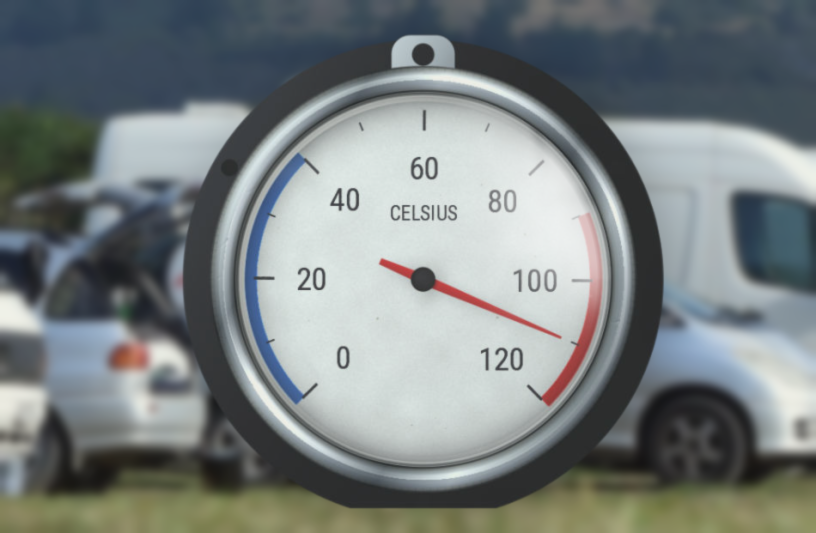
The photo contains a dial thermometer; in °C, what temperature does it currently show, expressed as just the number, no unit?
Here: 110
